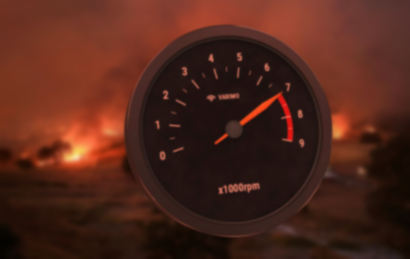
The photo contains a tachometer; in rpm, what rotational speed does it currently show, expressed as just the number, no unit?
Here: 7000
